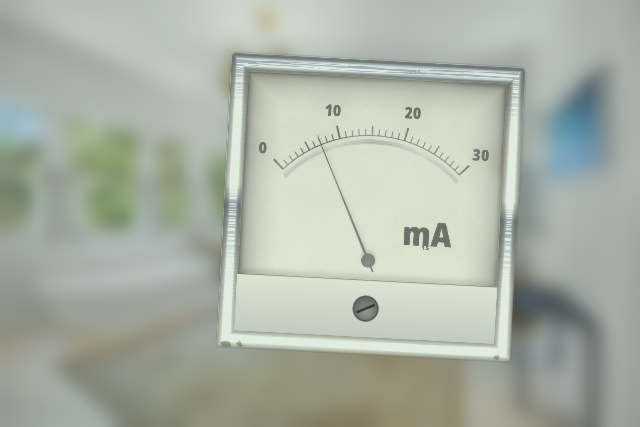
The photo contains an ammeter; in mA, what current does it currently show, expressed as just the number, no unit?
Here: 7
